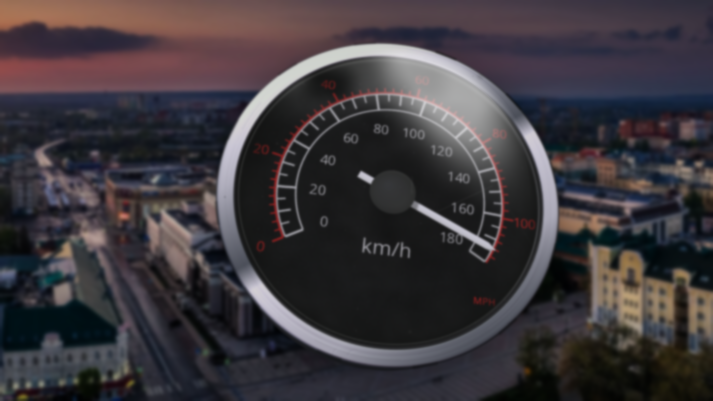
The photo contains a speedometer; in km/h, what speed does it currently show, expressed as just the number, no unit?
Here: 175
